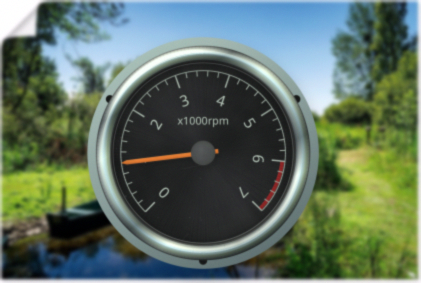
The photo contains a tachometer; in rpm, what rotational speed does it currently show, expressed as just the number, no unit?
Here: 1000
